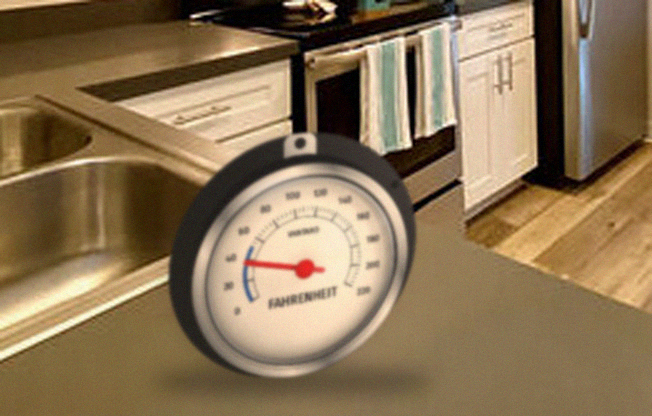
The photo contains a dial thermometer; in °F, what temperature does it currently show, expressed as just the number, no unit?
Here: 40
